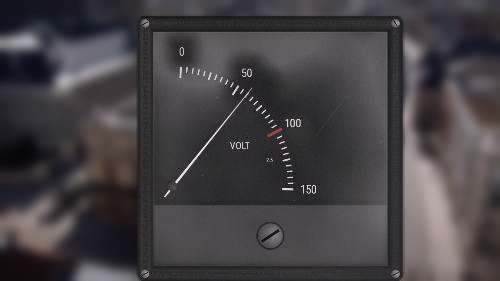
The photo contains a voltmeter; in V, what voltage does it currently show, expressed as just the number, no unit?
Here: 60
